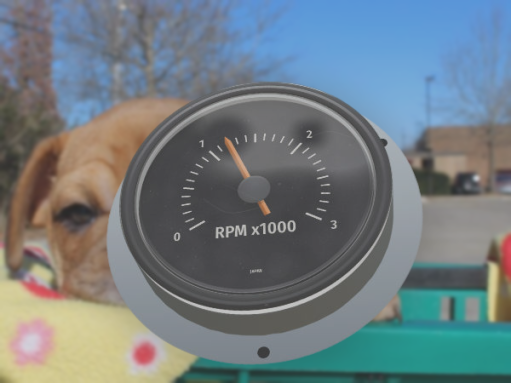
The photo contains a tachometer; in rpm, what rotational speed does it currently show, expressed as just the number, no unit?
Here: 1200
